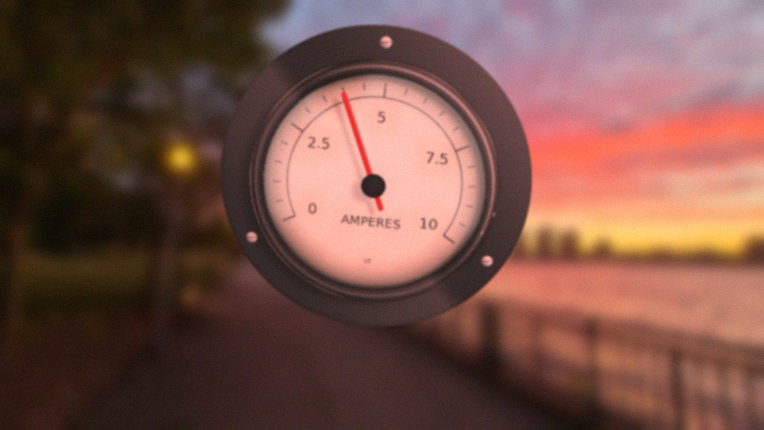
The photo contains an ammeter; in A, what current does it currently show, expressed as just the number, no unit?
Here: 4
